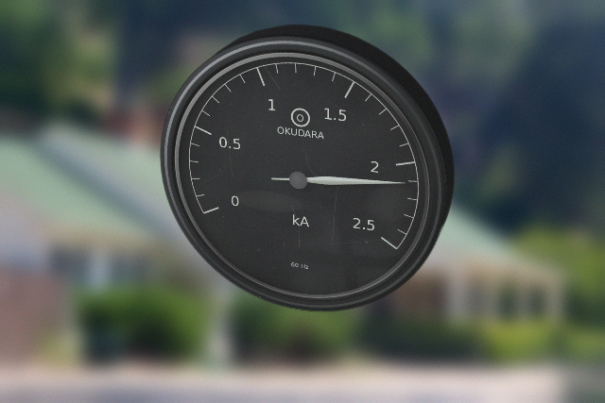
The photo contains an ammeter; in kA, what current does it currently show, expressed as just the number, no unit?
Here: 2.1
